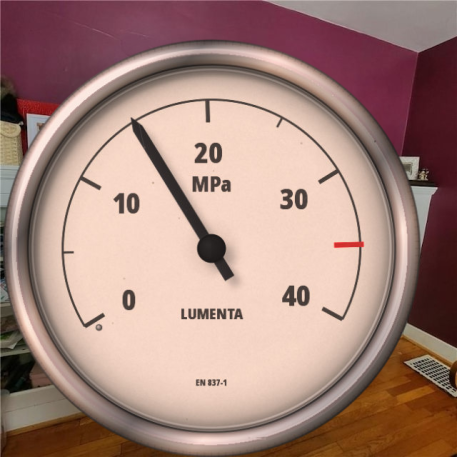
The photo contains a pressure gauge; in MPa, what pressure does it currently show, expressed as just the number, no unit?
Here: 15
